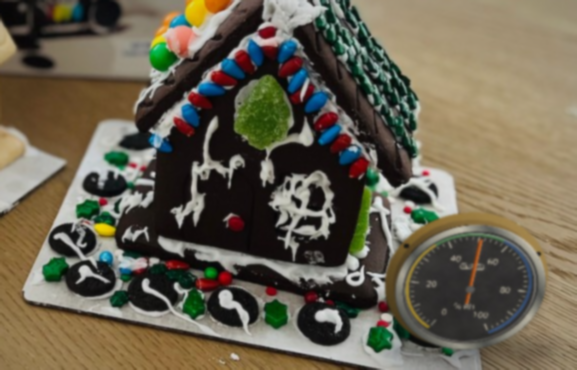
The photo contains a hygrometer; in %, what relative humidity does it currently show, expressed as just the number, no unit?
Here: 50
